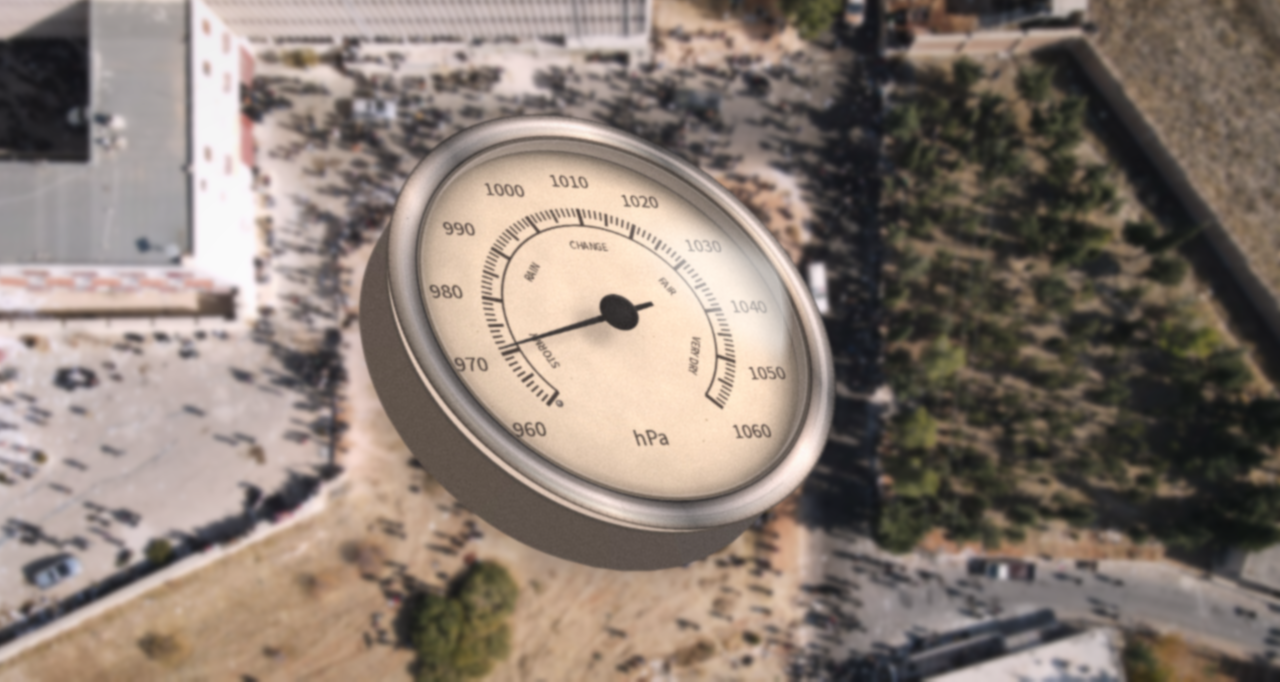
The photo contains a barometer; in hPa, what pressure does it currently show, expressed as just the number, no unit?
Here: 970
